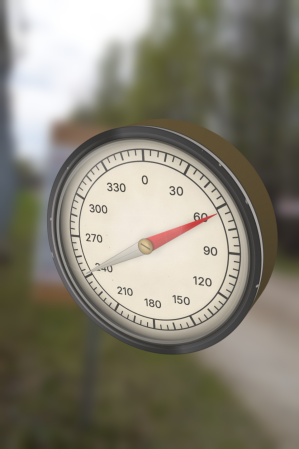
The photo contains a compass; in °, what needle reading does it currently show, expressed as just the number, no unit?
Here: 62.5
